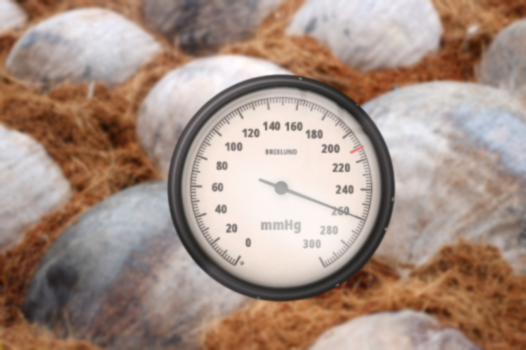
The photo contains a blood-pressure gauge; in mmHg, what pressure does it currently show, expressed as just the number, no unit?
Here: 260
